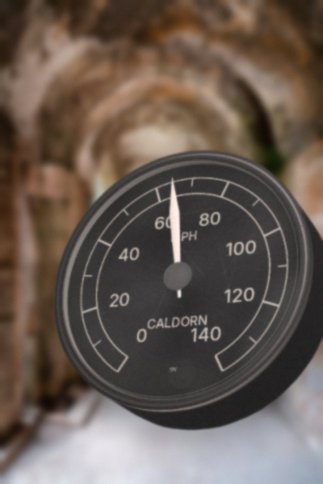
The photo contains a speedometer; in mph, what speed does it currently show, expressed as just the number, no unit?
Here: 65
